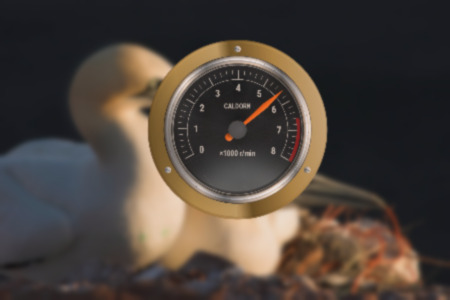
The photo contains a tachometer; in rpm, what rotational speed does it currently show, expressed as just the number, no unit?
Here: 5600
